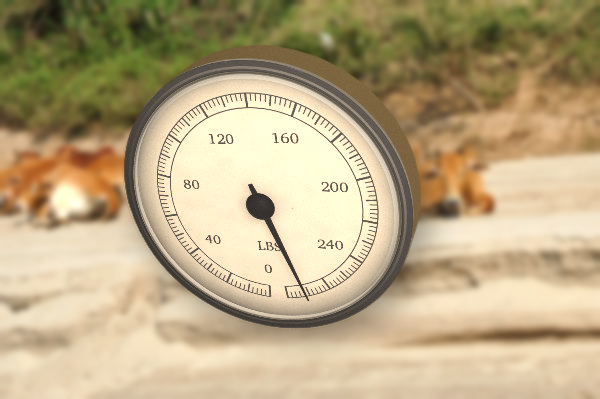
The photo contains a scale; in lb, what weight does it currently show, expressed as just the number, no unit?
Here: 270
